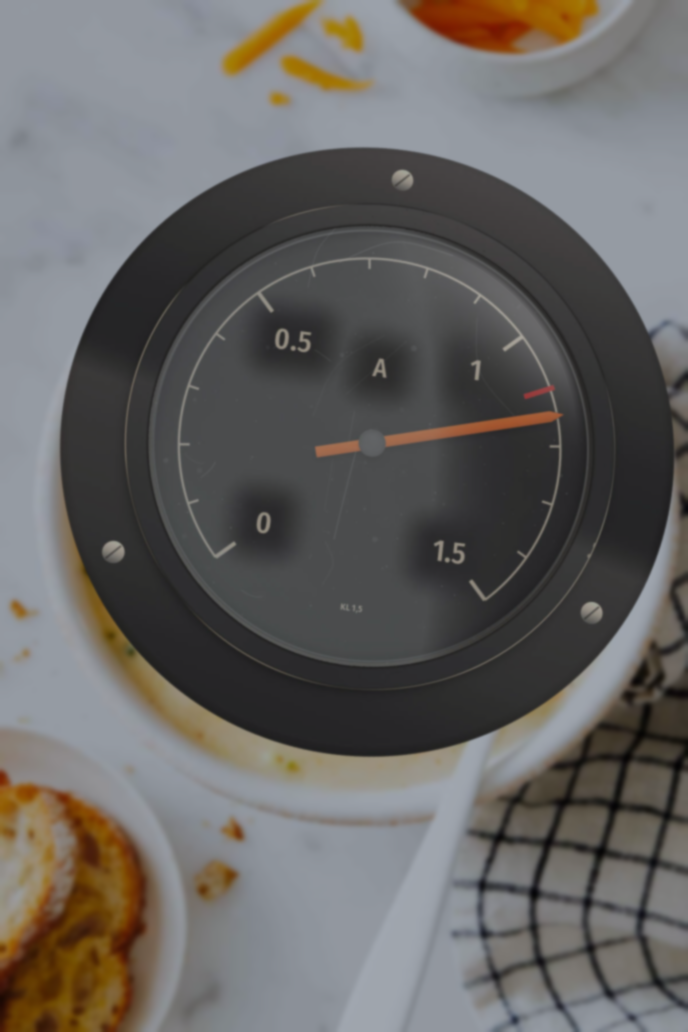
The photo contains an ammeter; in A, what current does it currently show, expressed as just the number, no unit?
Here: 1.15
